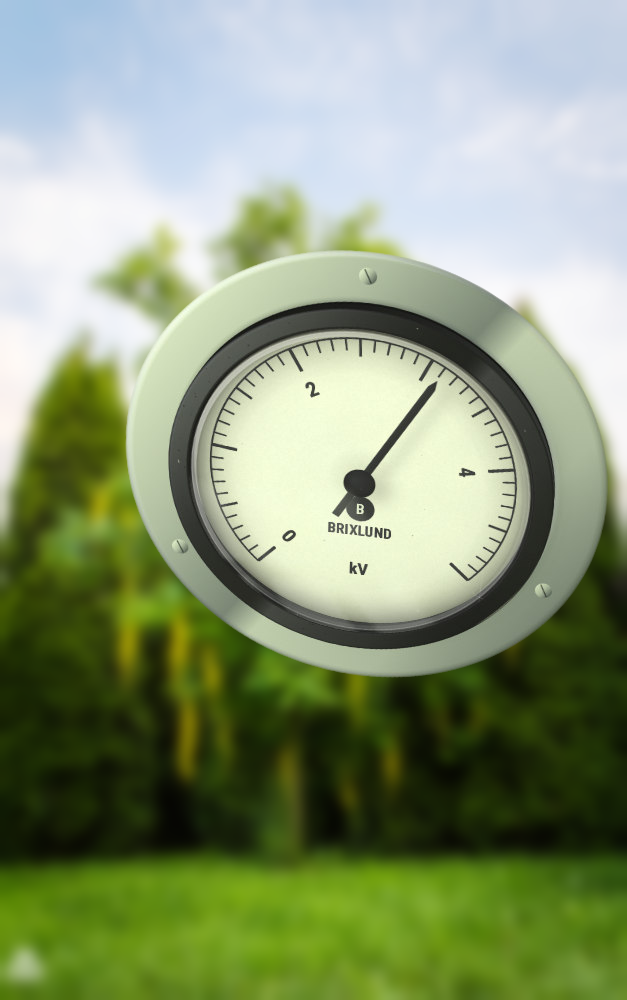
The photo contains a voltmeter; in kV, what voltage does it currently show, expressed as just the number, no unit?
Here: 3.1
